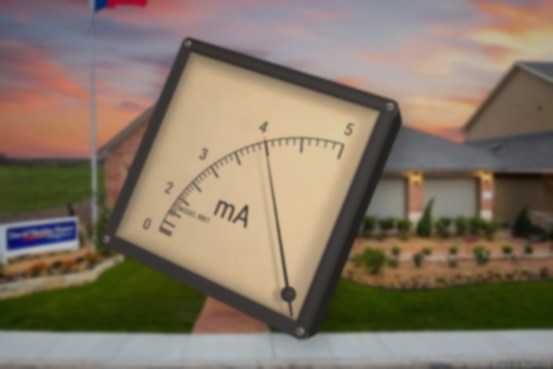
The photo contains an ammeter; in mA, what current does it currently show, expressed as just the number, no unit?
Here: 4
